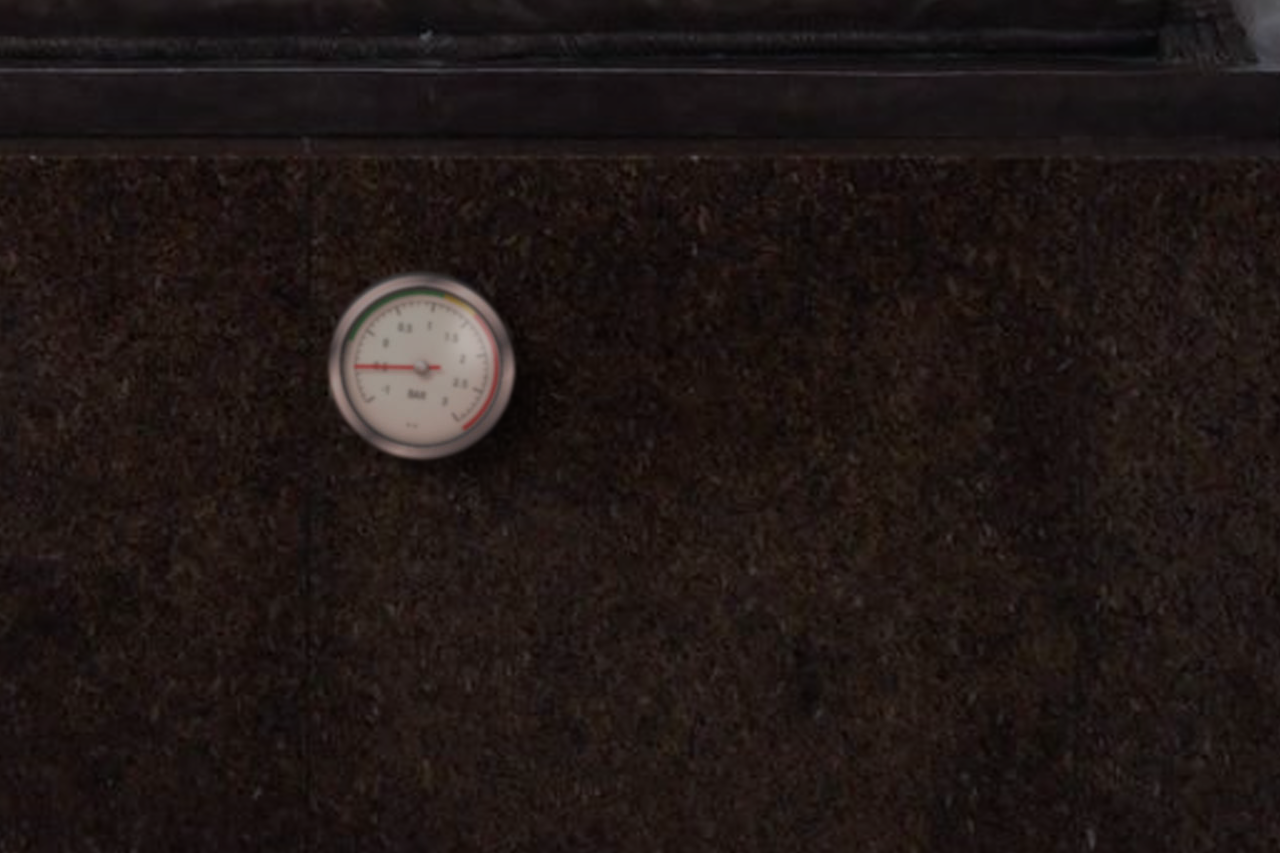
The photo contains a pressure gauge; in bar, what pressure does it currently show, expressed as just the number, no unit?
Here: -0.5
